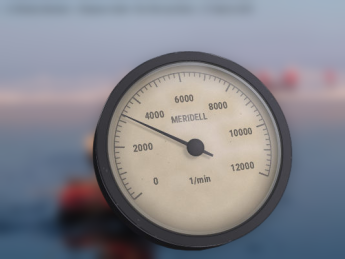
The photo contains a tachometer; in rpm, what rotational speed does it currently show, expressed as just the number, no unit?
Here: 3200
